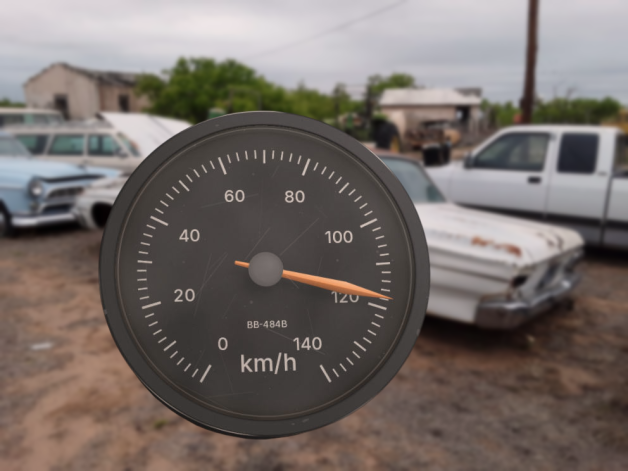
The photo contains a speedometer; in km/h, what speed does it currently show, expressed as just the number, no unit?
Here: 118
